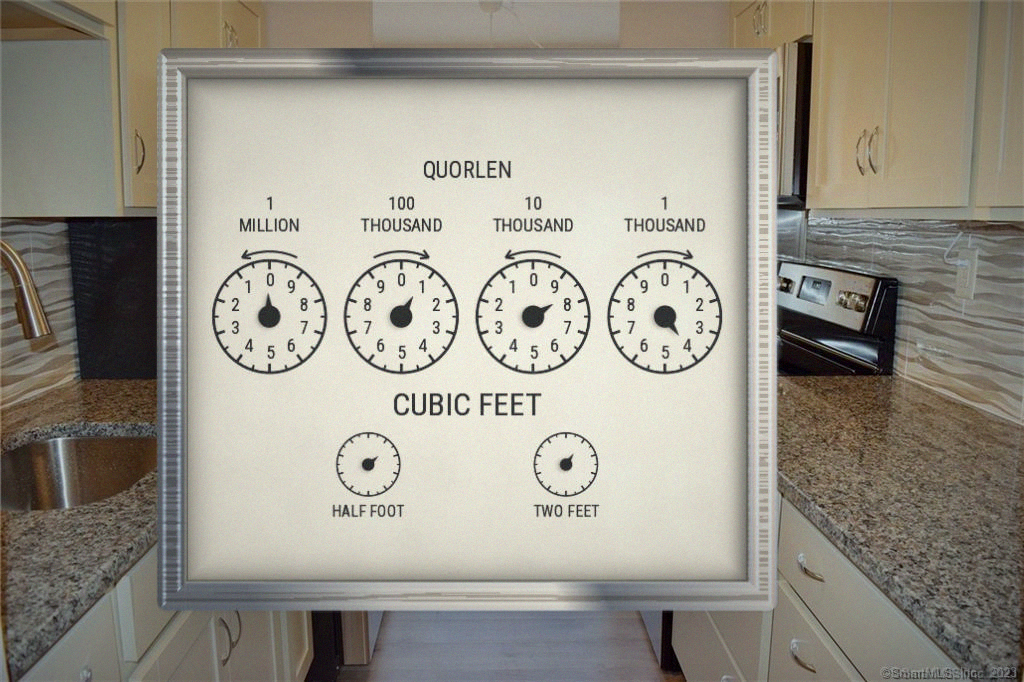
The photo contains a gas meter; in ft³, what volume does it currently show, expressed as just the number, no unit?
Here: 8400
